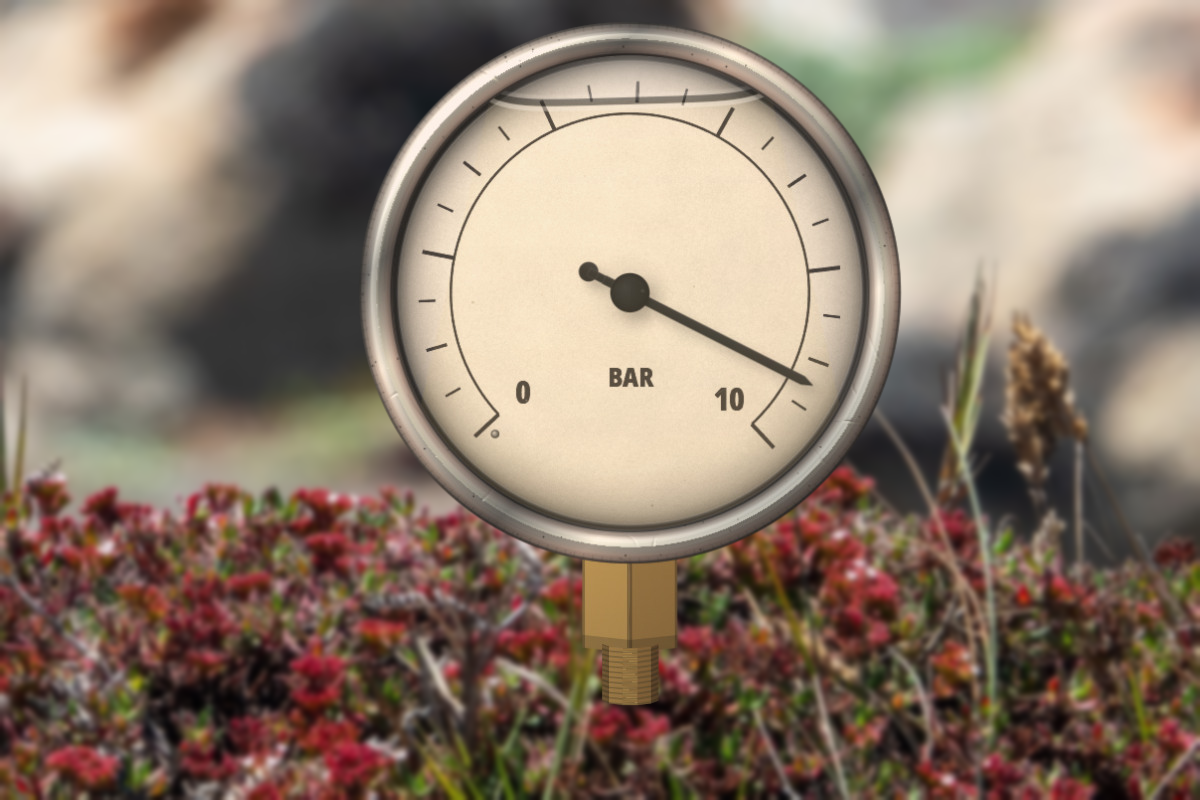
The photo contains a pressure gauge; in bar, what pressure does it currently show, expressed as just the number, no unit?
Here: 9.25
